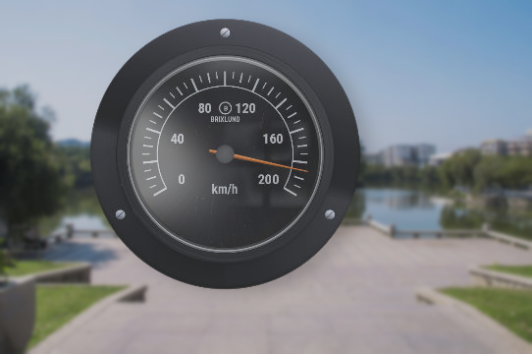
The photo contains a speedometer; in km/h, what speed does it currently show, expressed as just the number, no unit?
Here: 185
